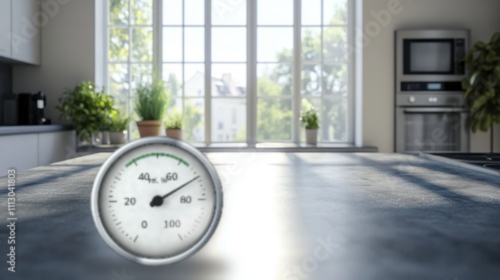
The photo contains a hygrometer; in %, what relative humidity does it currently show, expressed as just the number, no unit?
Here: 70
